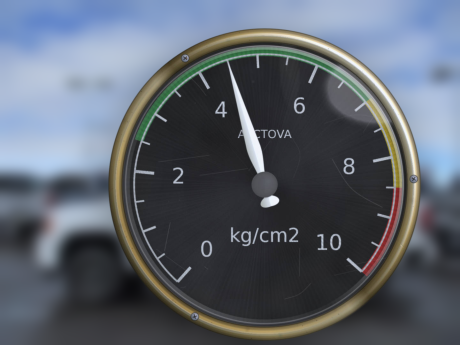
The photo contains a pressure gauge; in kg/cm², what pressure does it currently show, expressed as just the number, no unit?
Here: 4.5
